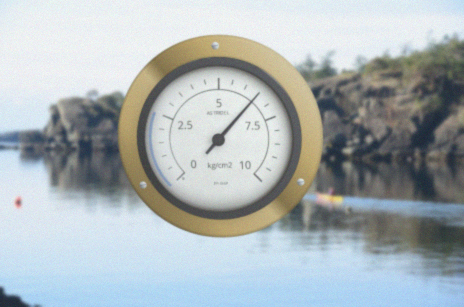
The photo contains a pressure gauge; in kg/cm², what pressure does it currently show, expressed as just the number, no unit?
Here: 6.5
